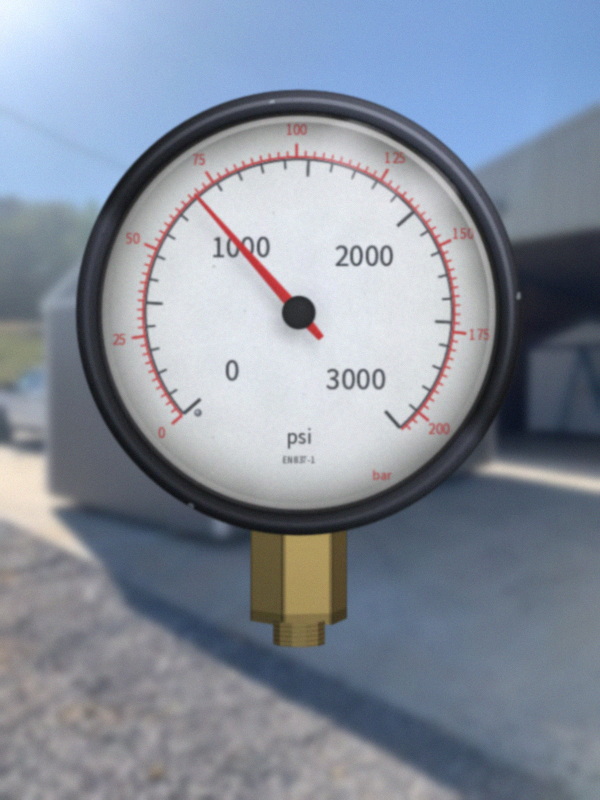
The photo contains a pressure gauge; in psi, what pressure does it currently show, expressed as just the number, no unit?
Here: 1000
